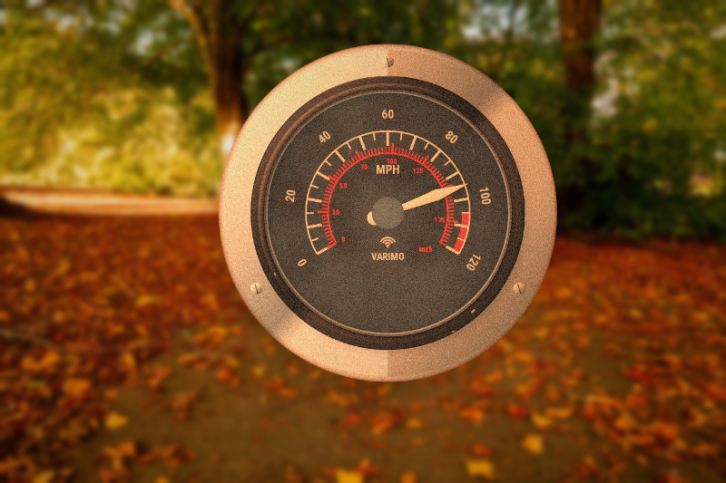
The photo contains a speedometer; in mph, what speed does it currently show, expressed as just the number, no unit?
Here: 95
